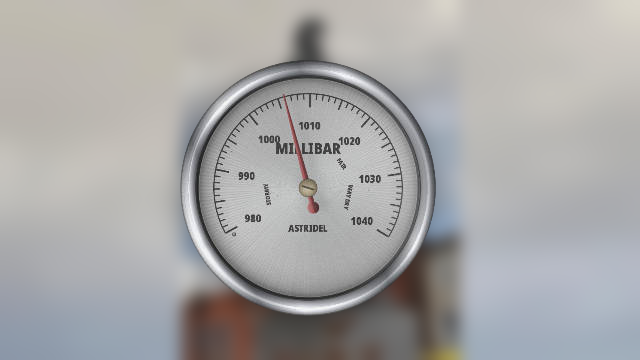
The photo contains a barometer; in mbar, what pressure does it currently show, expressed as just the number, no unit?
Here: 1006
